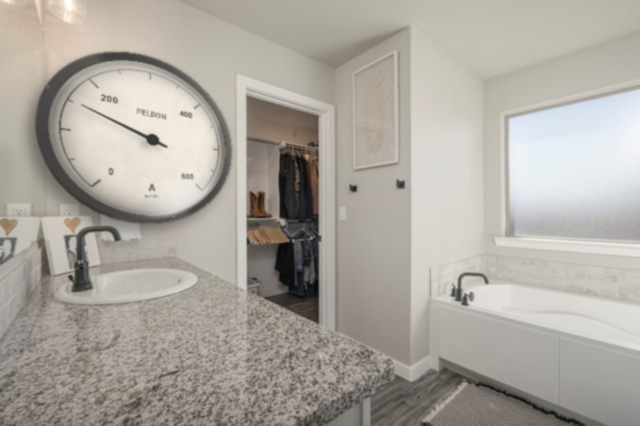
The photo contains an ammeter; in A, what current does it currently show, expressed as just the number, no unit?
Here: 150
